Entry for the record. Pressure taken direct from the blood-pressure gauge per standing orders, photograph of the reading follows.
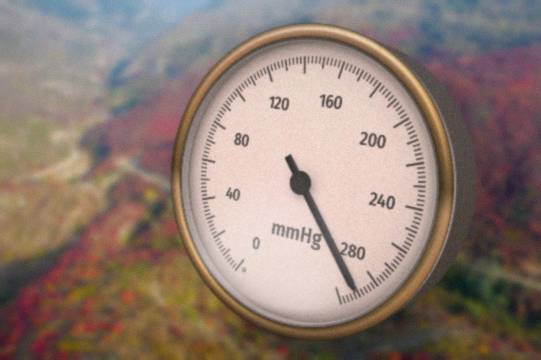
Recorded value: 290 mmHg
